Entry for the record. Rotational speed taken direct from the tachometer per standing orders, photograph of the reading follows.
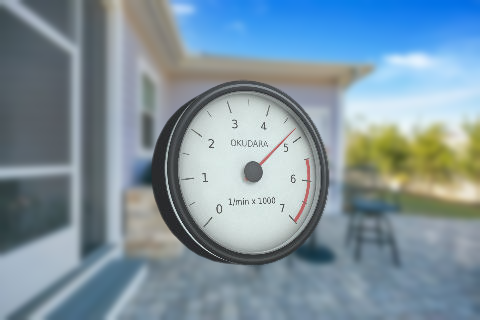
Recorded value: 4750 rpm
